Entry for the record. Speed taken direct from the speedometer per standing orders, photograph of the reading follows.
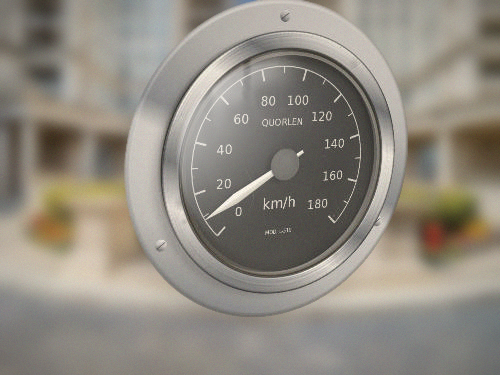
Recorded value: 10 km/h
